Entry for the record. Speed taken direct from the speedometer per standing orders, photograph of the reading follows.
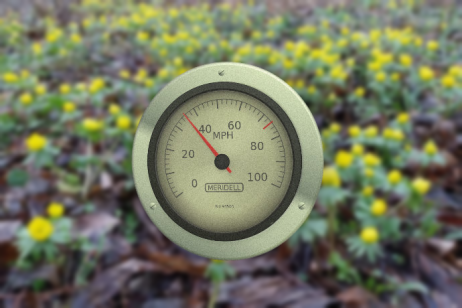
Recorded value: 36 mph
